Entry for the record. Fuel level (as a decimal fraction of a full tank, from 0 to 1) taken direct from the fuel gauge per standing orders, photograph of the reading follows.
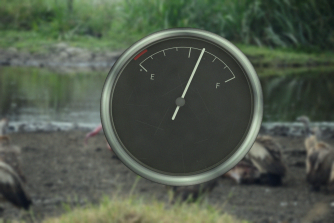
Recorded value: 0.625
